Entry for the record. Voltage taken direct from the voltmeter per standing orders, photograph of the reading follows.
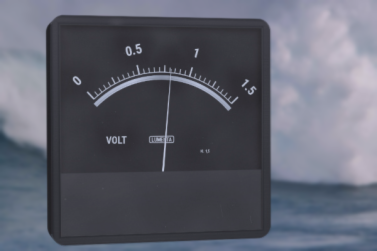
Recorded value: 0.8 V
